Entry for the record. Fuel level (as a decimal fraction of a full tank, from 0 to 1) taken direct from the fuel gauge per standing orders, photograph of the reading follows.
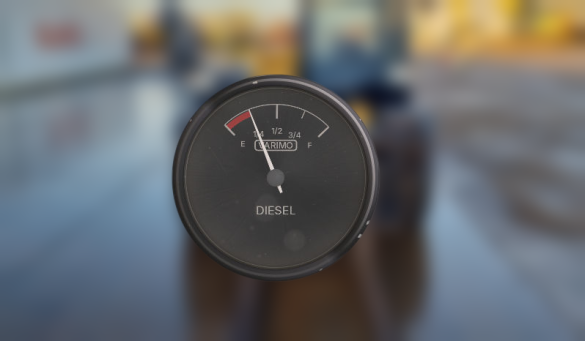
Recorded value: 0.25
